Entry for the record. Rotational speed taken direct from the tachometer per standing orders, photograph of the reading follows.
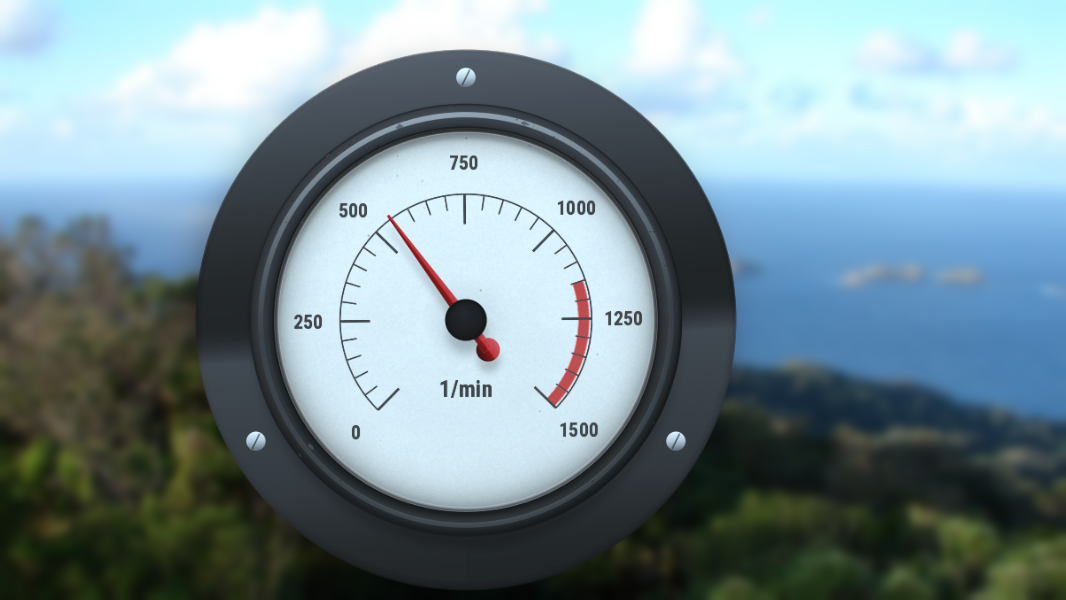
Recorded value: 550 rpm
